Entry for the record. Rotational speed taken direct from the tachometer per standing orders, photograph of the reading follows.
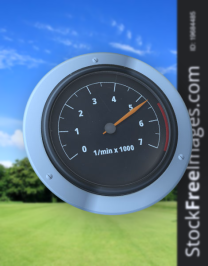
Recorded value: 5250 rpm
